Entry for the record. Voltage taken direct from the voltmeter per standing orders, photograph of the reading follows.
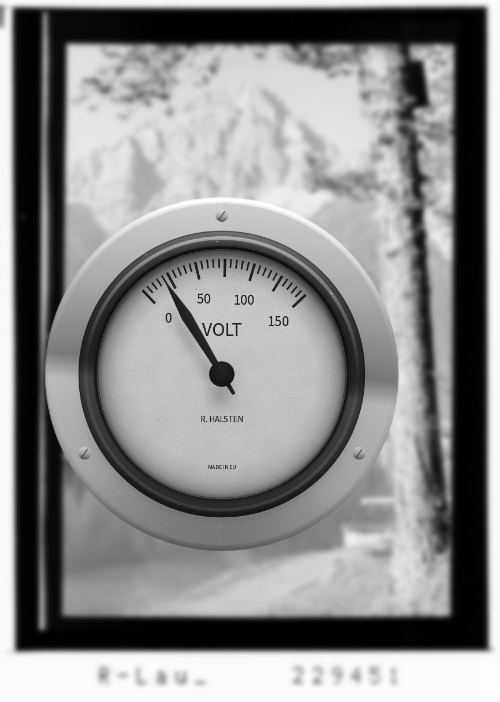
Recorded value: 20 V
